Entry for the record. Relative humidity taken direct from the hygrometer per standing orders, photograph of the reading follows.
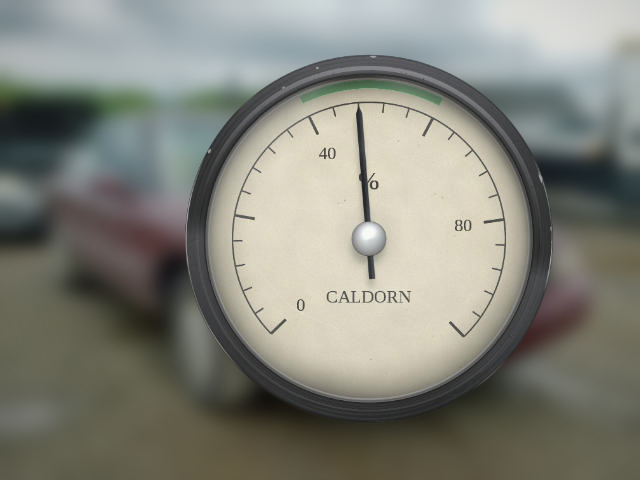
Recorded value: 48 %
